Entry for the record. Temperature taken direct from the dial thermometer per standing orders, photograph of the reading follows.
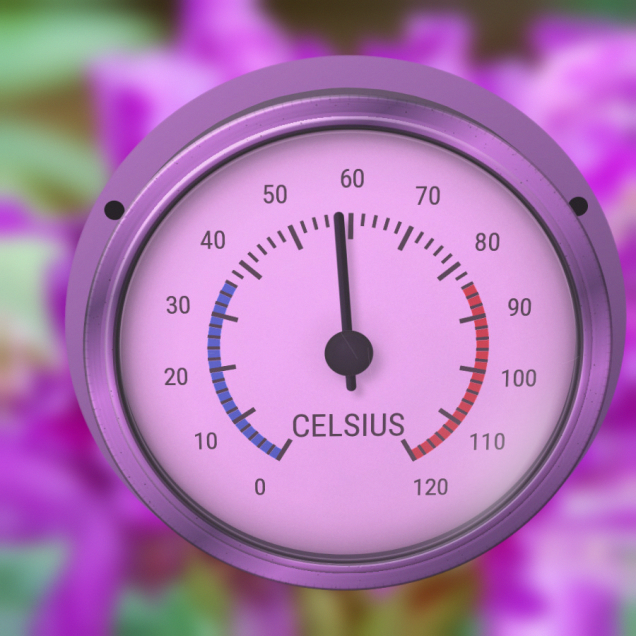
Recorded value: 58 °C
